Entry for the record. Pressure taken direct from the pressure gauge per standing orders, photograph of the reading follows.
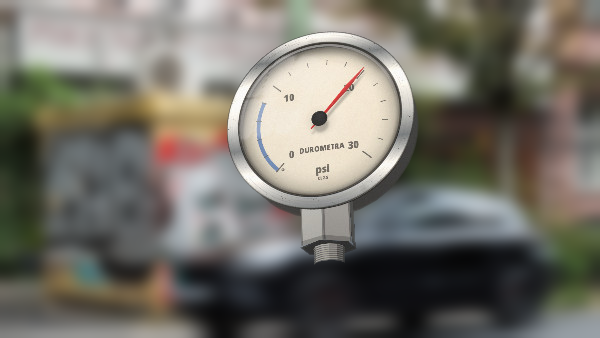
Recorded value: 20 psi
